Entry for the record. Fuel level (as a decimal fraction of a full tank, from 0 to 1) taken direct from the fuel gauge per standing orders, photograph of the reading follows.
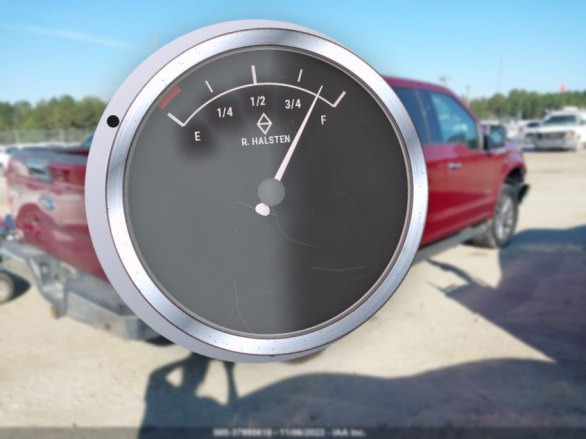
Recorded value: 0.875
